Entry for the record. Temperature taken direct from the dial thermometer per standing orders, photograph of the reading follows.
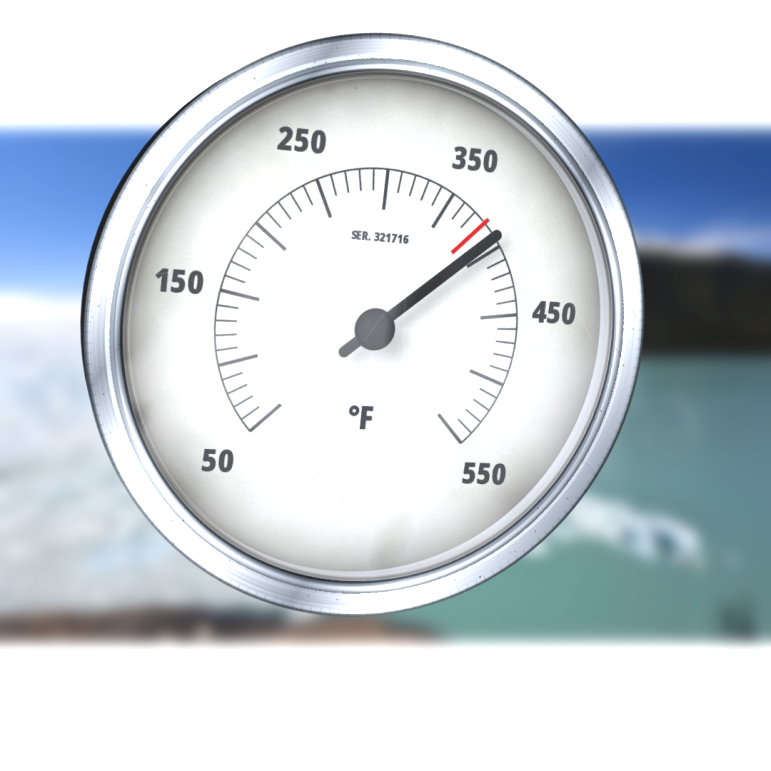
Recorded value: 390 °F
